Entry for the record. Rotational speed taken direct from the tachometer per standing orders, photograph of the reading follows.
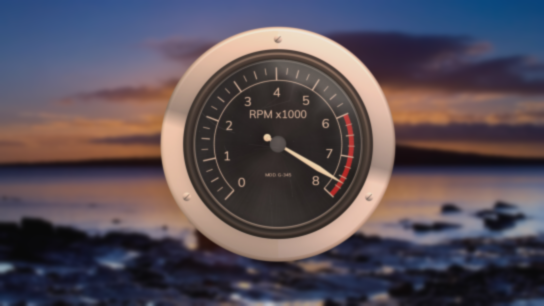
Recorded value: 7625 rpm
